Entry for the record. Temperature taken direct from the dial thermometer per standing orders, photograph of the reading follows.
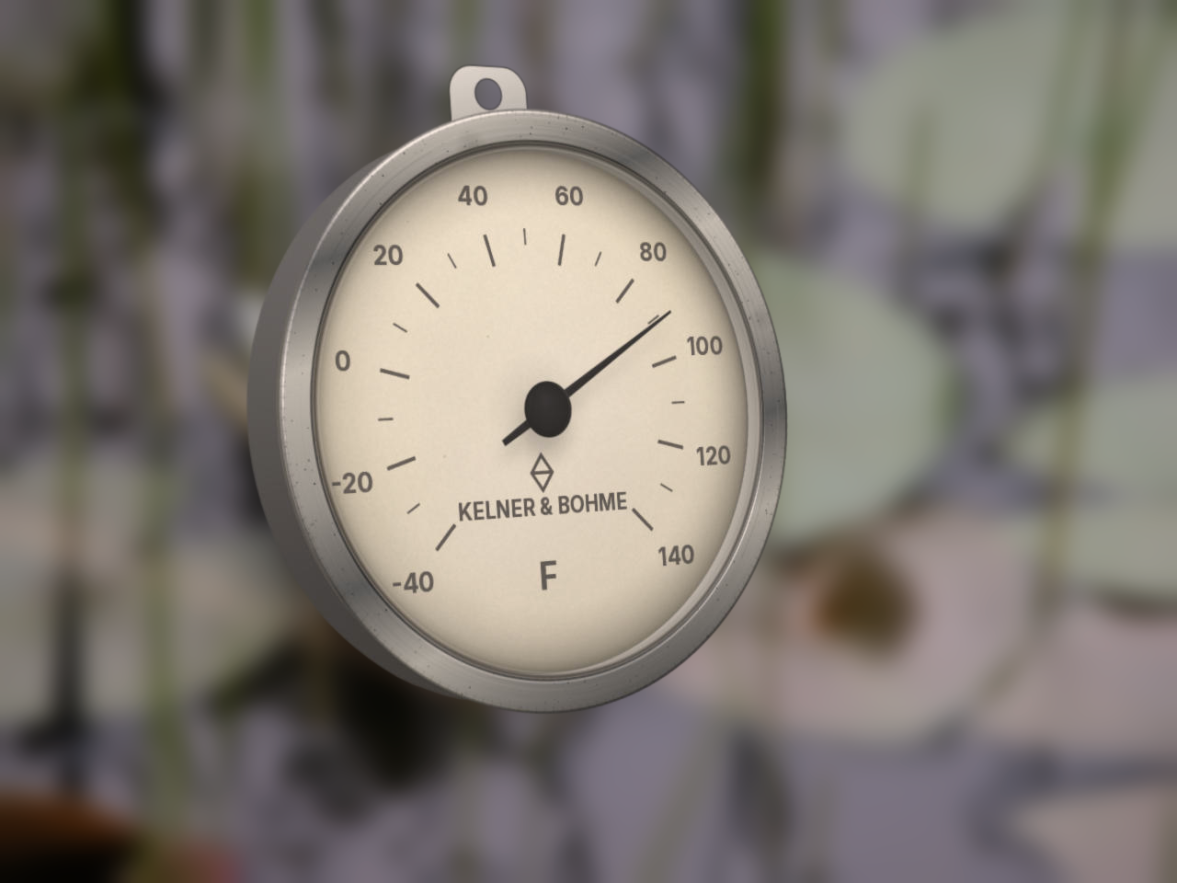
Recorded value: 90 °F
